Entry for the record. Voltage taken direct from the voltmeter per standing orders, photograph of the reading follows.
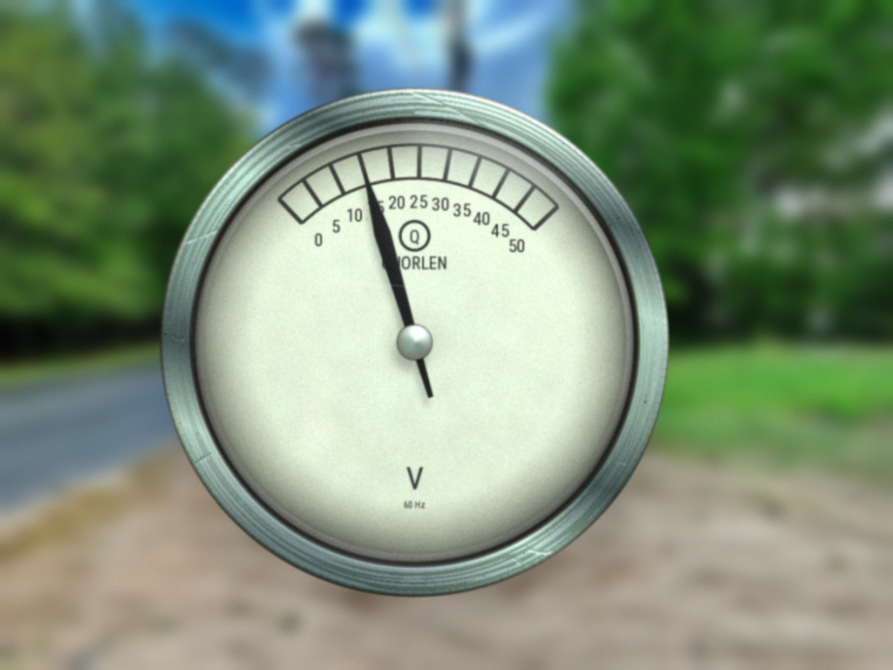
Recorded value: 15 V
